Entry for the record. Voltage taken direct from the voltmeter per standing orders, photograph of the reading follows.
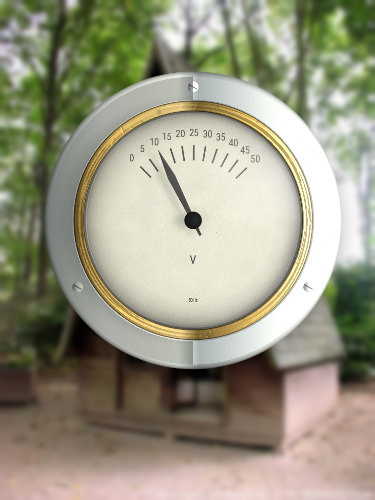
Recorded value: 10 V
